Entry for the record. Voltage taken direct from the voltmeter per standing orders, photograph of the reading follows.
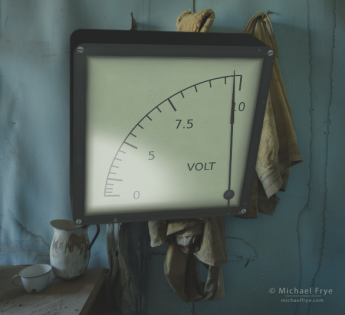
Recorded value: 9.75 V
